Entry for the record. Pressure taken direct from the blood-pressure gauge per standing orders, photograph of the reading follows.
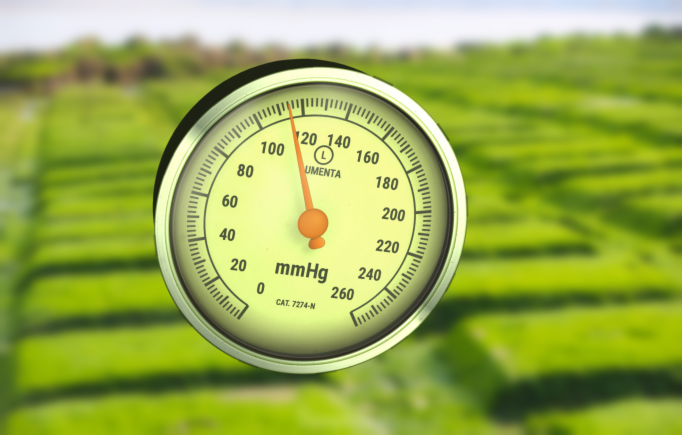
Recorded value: 114 mmHg
